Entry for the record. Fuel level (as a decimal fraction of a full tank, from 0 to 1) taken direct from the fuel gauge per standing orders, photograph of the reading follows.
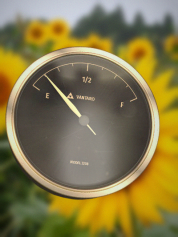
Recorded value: 0.125
